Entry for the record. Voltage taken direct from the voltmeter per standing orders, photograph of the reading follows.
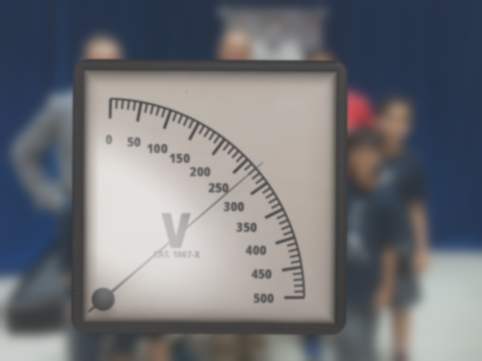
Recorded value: 270 V
